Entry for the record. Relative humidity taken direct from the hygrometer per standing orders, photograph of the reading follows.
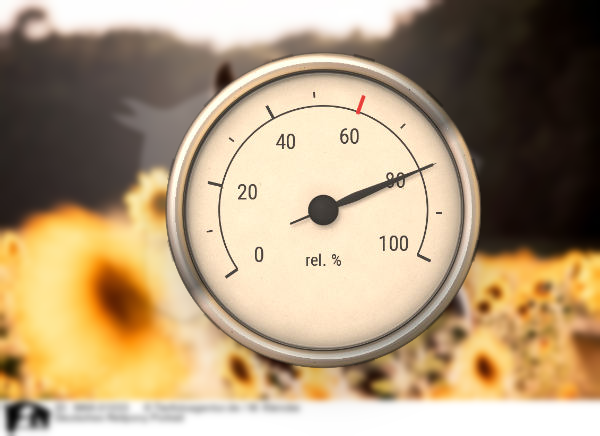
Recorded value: 80 %
